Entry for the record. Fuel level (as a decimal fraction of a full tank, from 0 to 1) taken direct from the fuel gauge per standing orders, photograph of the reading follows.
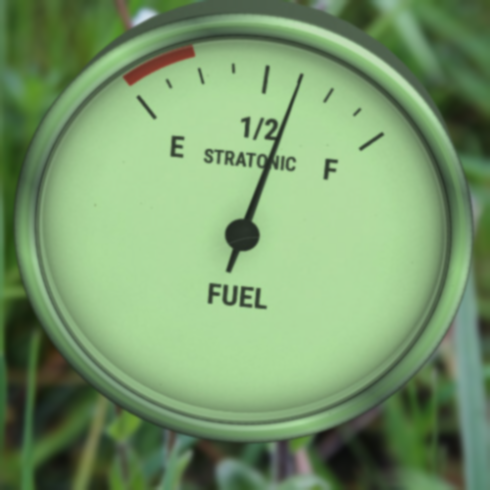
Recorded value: 0.625
